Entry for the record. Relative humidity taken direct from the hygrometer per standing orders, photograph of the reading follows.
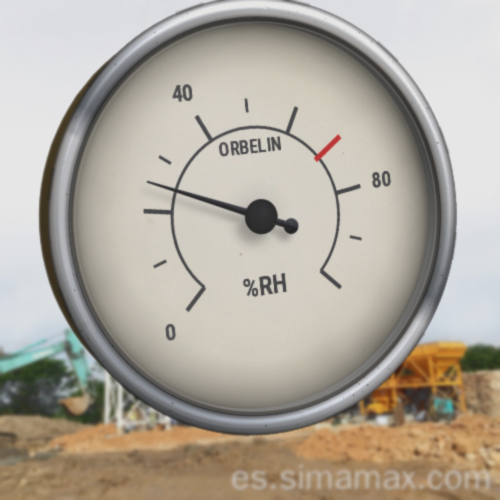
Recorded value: 25 %
